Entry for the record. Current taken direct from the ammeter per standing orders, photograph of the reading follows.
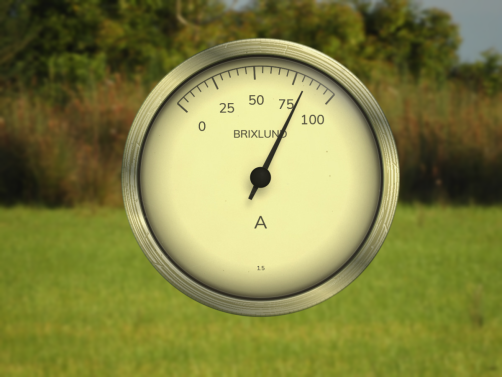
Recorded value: 82.5 A
